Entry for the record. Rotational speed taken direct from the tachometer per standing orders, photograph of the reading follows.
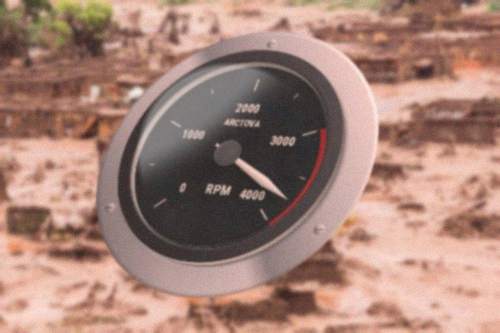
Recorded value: 3750 rpm
